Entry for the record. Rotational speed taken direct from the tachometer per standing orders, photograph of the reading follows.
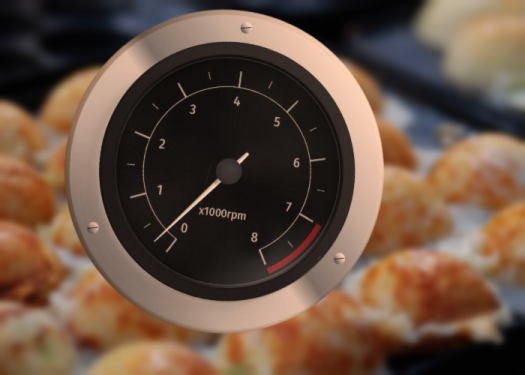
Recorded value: 250 rpm
